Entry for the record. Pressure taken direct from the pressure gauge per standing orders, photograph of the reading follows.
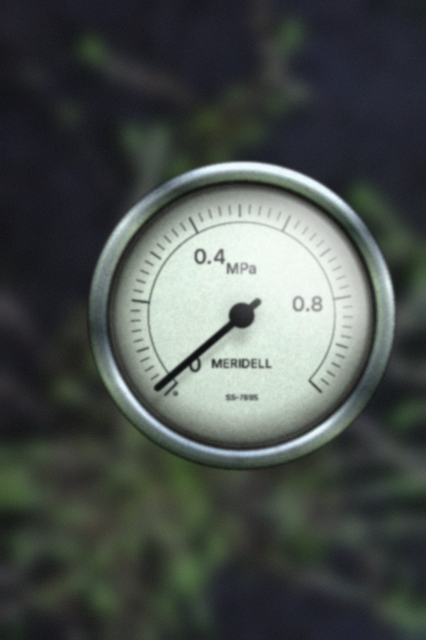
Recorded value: 0.02 MPa
